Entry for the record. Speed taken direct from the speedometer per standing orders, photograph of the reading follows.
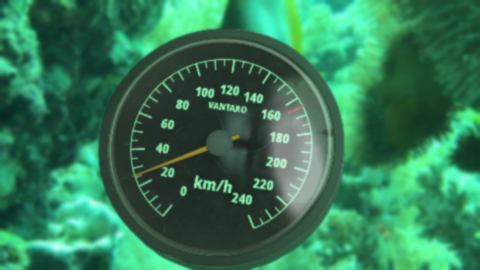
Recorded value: 25 km/h
